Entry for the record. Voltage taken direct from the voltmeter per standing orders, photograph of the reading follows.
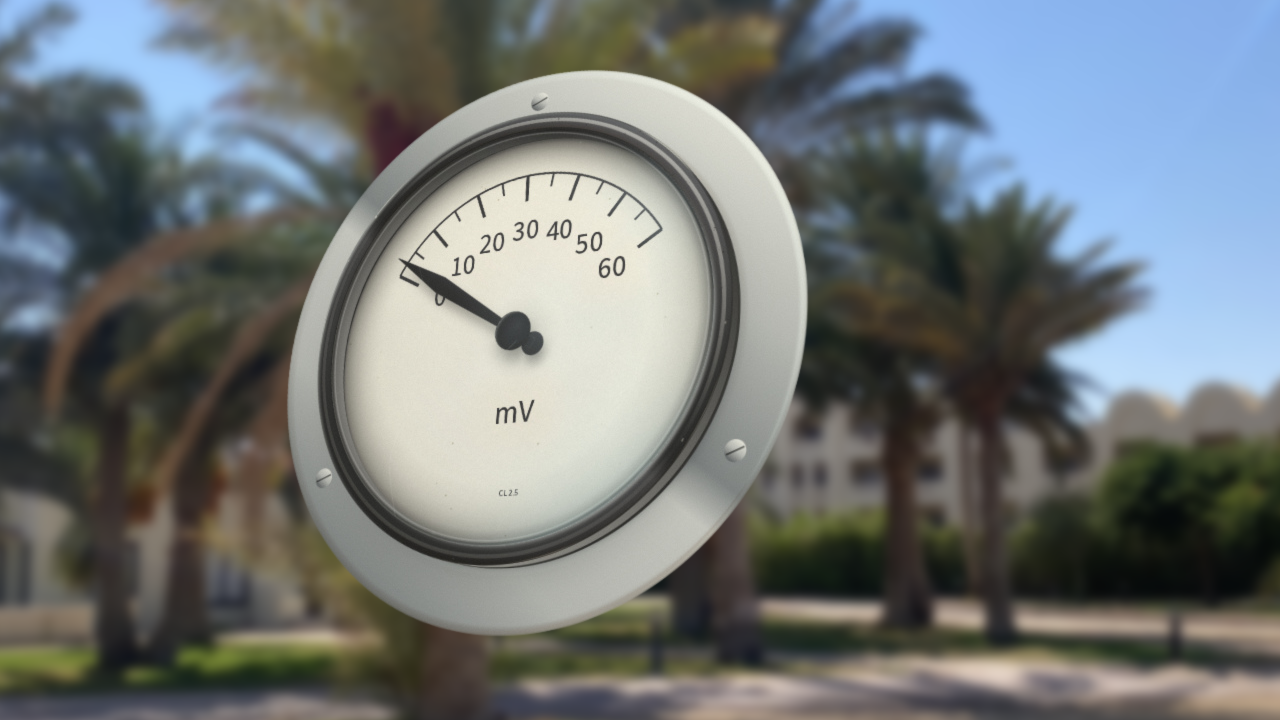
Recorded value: 2.5 mV
